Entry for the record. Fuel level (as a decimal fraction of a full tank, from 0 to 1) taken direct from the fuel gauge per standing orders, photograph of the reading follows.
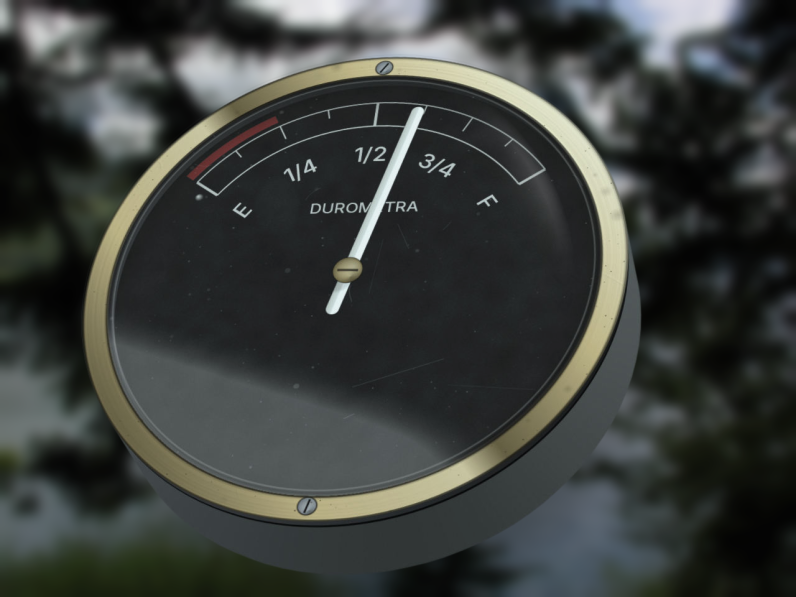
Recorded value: 0.625
